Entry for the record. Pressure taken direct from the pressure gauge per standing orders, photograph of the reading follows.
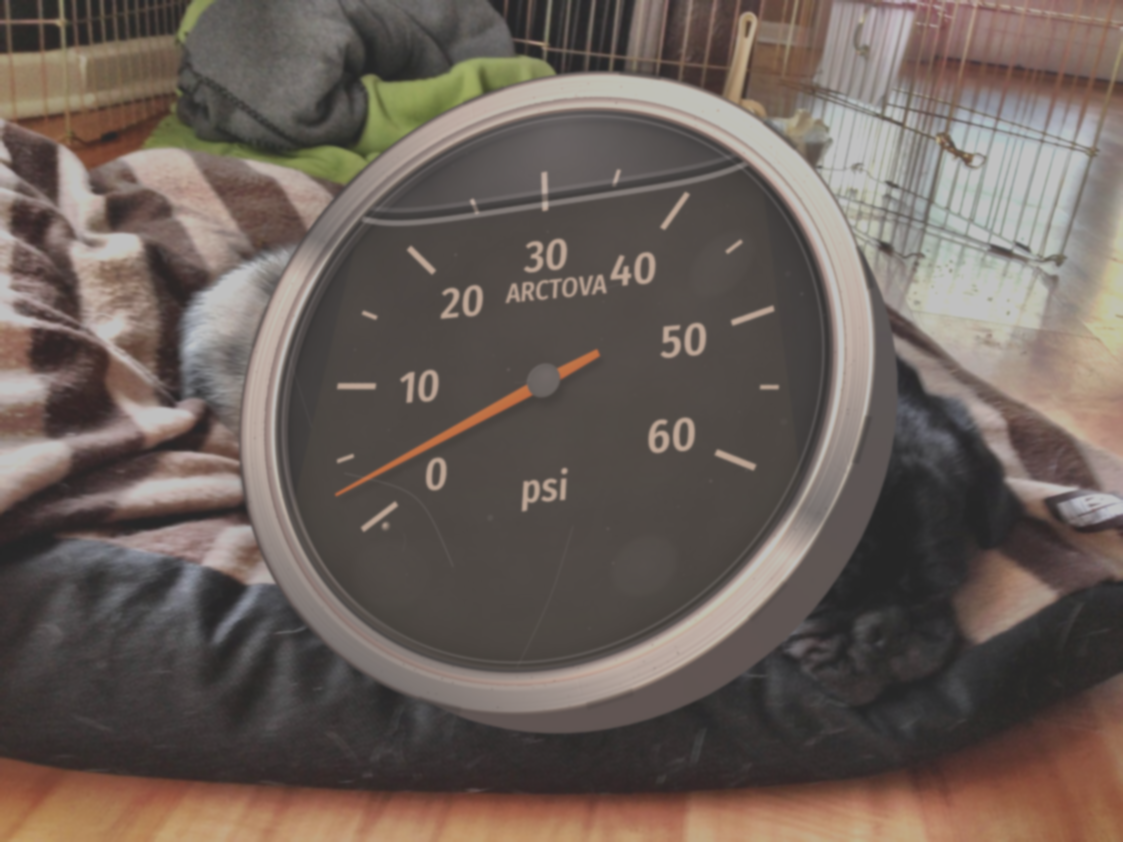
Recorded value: 2.5 psi
